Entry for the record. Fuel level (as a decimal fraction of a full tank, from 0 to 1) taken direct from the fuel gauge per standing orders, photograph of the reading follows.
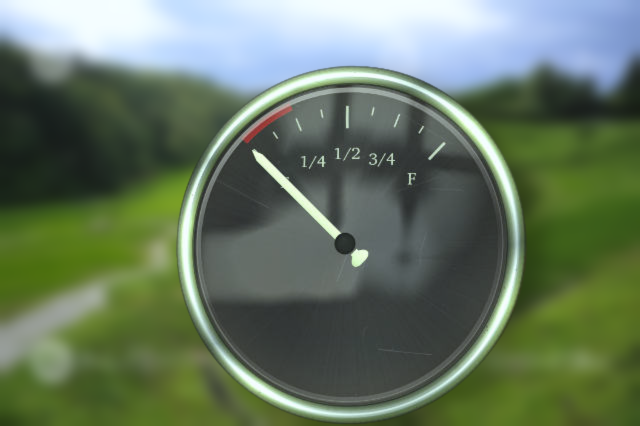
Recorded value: 0
